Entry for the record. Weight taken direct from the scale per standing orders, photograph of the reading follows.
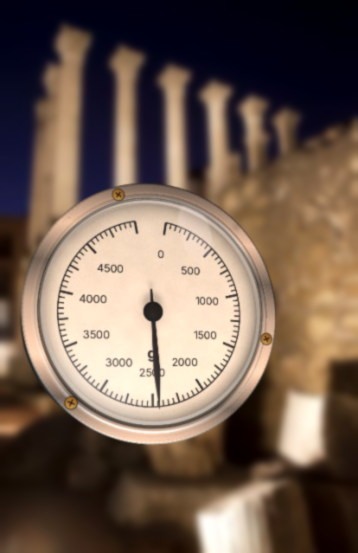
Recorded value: 2450 g
